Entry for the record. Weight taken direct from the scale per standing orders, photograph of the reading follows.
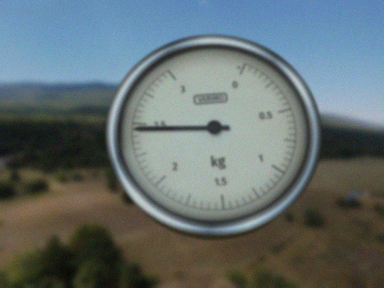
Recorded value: 2.45 kg
